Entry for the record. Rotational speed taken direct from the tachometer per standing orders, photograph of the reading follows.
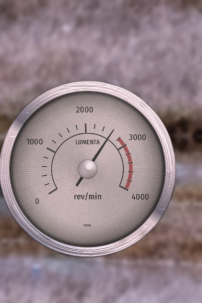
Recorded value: 2600 rpm
